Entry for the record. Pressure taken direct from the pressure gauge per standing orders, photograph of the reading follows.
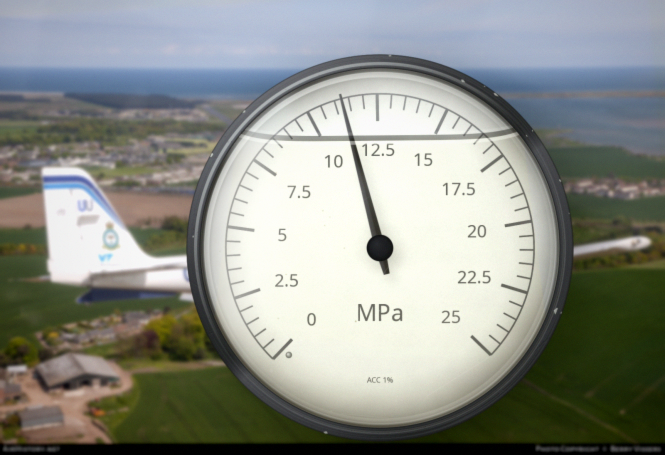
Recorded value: 11.25 MPa
